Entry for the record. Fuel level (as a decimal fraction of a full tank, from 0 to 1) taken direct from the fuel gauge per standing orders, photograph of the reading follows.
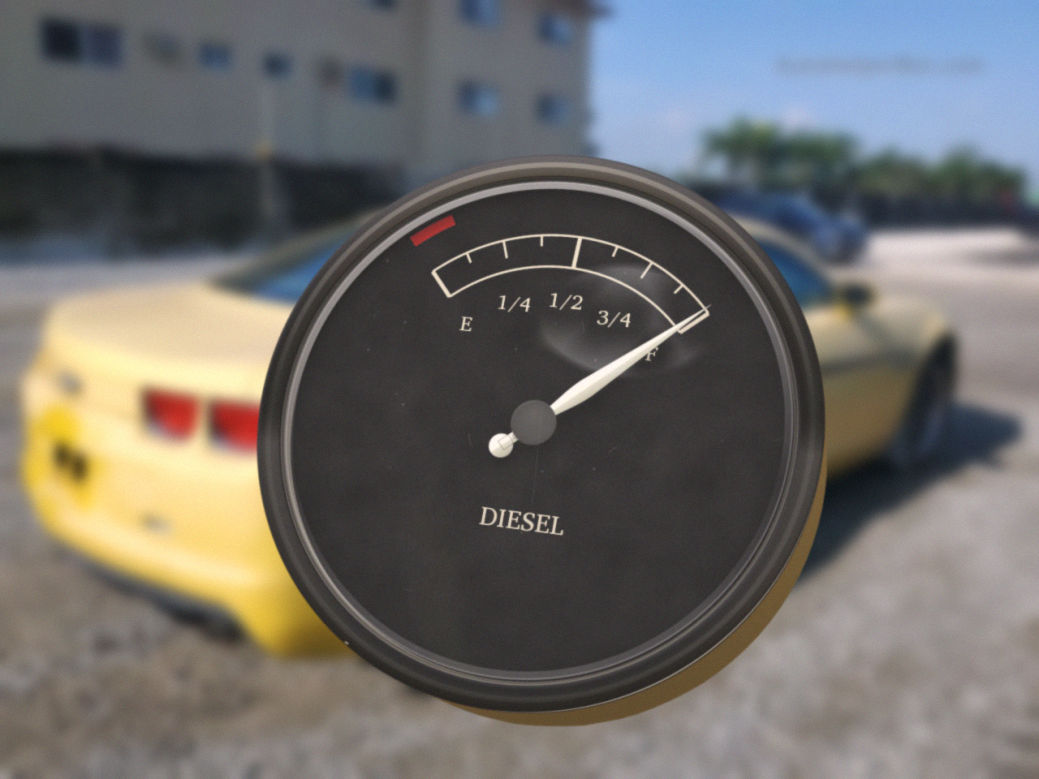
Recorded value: 1
